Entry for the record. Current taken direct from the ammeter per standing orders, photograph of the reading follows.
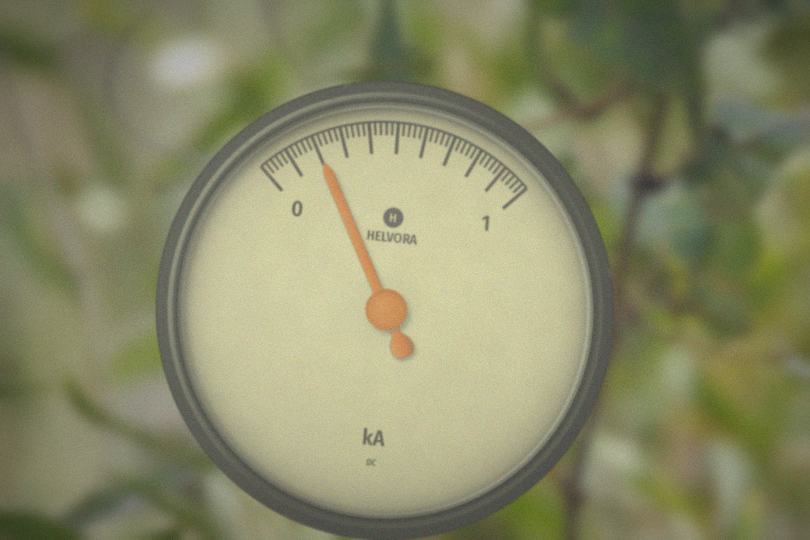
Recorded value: 0.2 kA
